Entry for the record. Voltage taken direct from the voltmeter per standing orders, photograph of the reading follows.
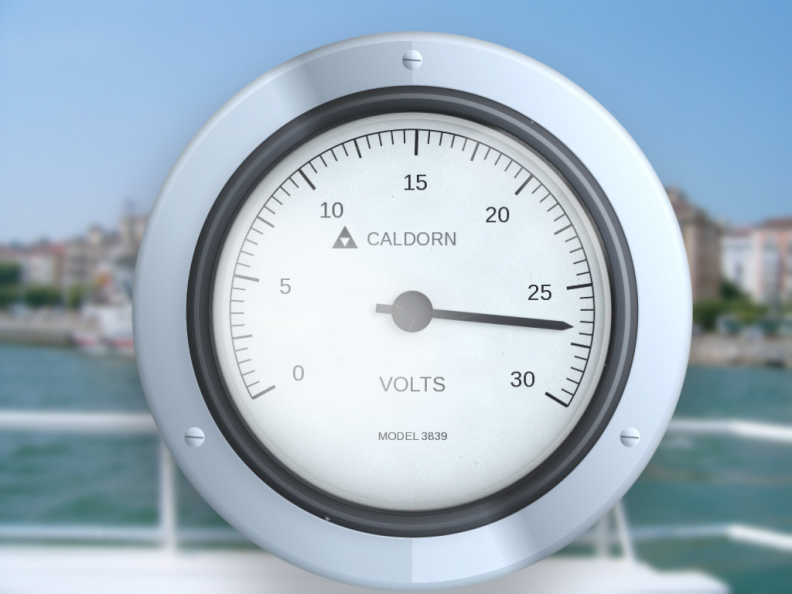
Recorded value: 26.75 V
